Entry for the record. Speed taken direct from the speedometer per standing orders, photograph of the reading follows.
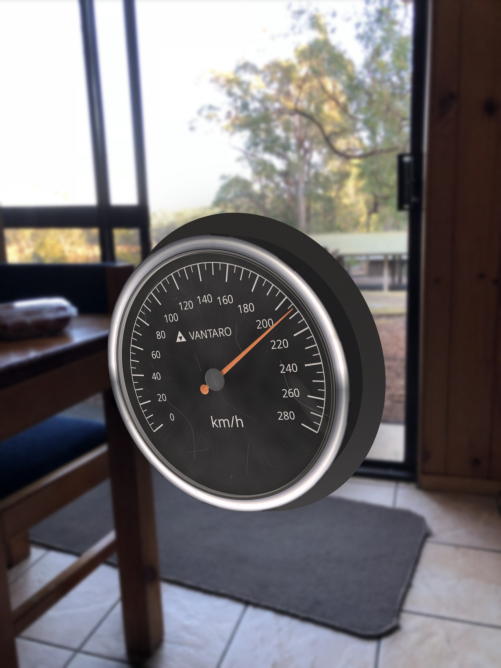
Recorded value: 207.5 km/h
